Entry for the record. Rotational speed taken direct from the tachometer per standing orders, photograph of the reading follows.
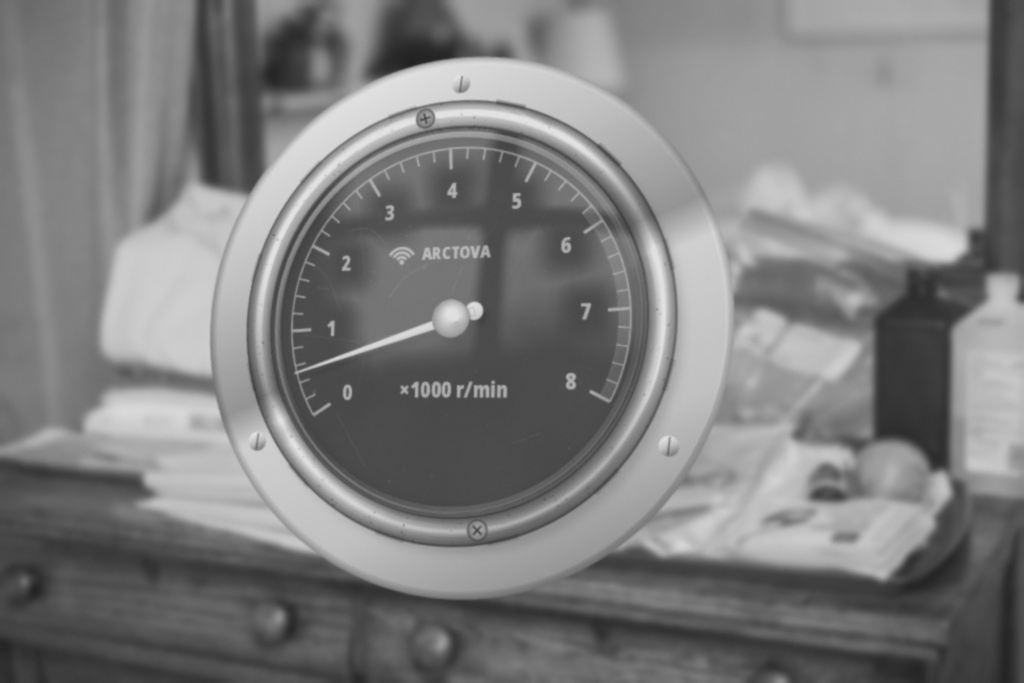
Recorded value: 500 rpm
